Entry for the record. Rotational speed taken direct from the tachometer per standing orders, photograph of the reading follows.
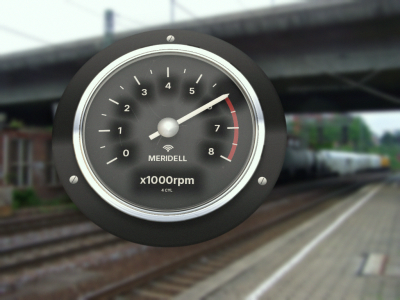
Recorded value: 6000 rpm
